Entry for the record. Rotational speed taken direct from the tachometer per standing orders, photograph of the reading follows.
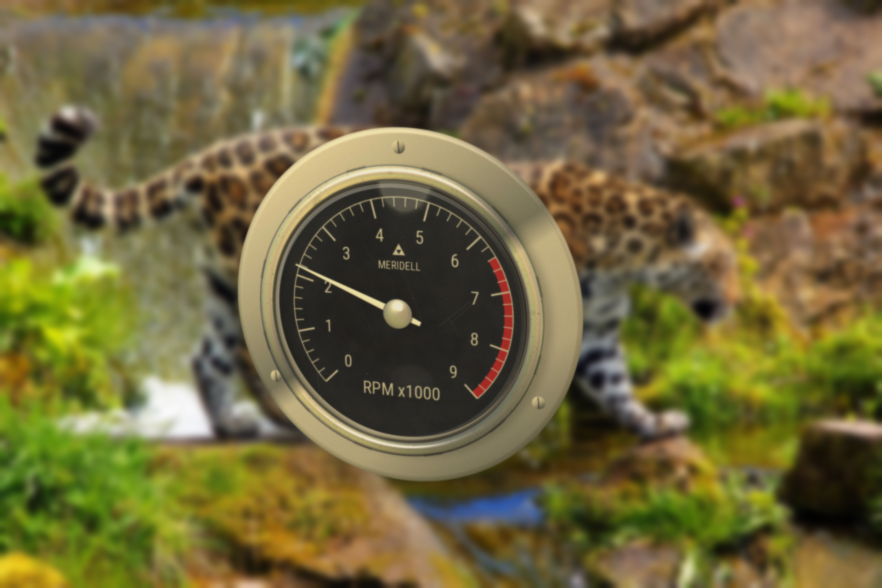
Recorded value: 2200 rpm
